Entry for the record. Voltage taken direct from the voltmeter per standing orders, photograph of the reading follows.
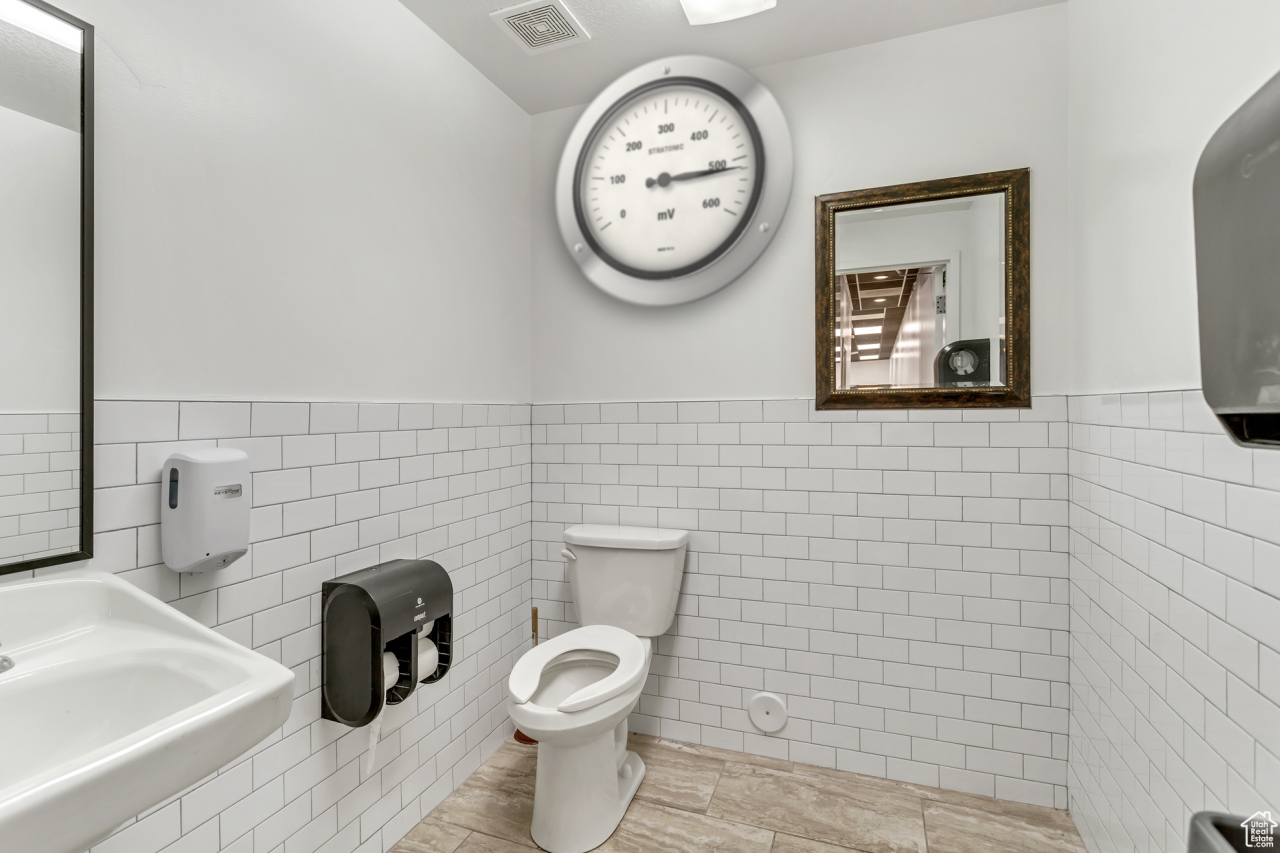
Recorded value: 520 mV
